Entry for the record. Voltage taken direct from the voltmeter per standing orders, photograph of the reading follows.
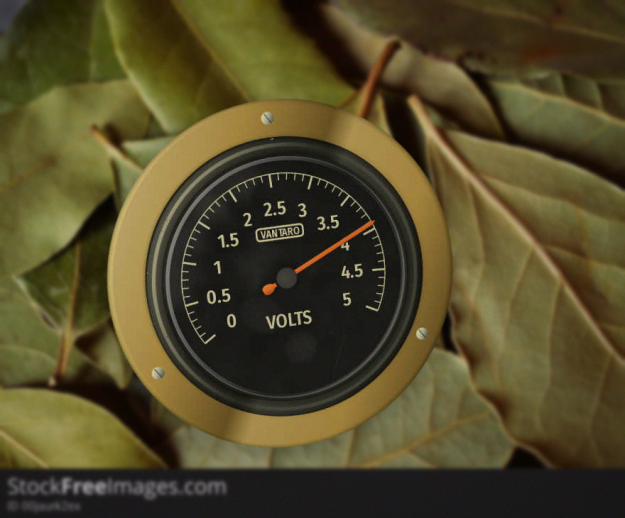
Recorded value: 3.9 V
